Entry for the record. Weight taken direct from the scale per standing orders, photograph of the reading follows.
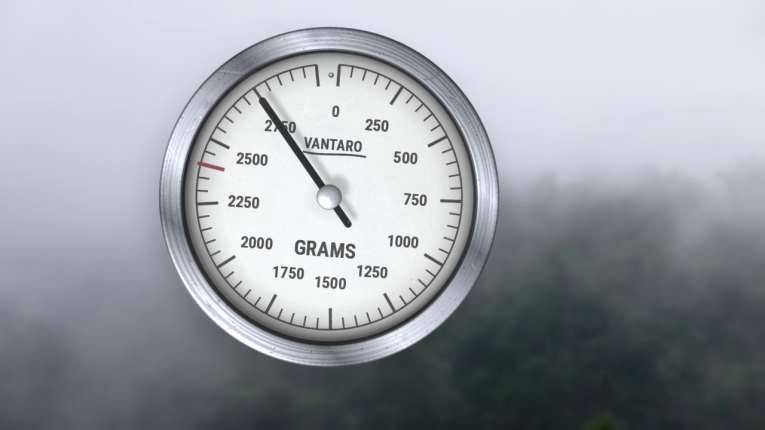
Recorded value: 2750 g
